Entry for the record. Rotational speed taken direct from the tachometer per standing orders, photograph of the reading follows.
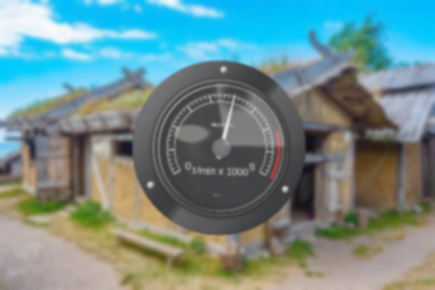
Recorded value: 5000 rpm
